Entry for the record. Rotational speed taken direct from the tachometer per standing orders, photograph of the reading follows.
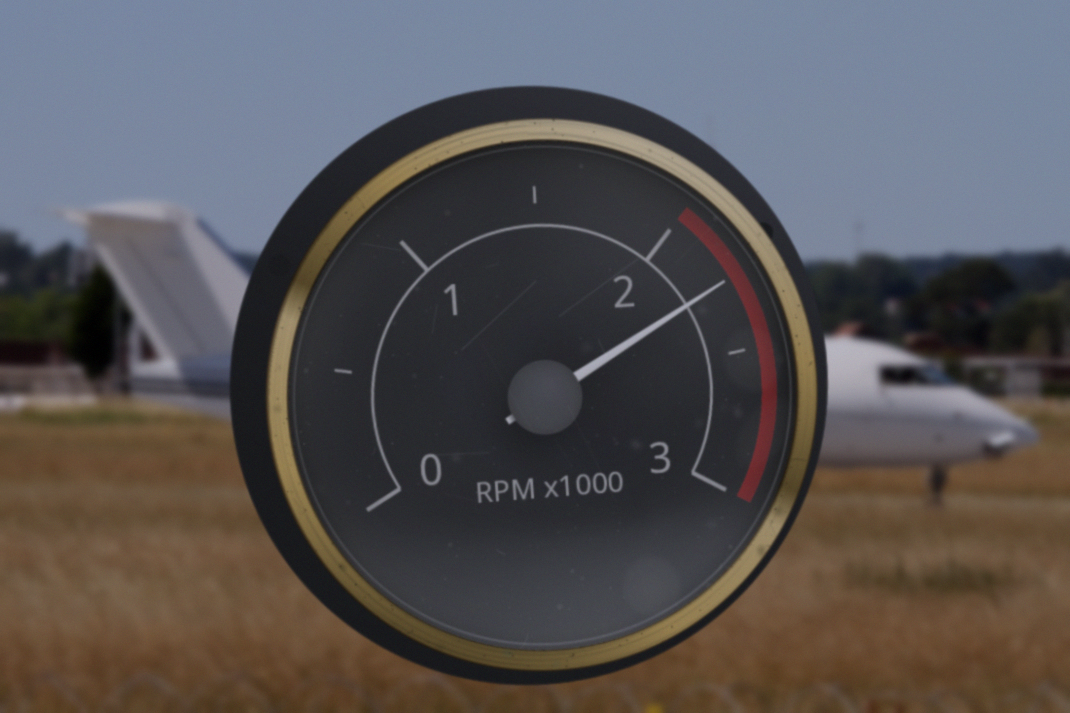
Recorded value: 2250 rpm
